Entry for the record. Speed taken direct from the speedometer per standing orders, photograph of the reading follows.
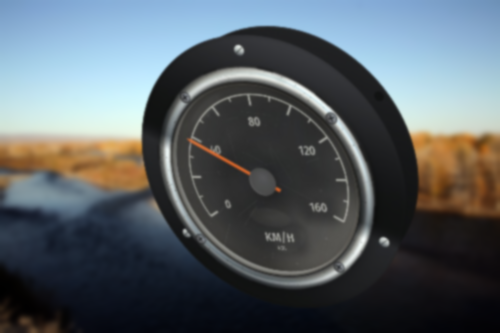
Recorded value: 40 km/h
